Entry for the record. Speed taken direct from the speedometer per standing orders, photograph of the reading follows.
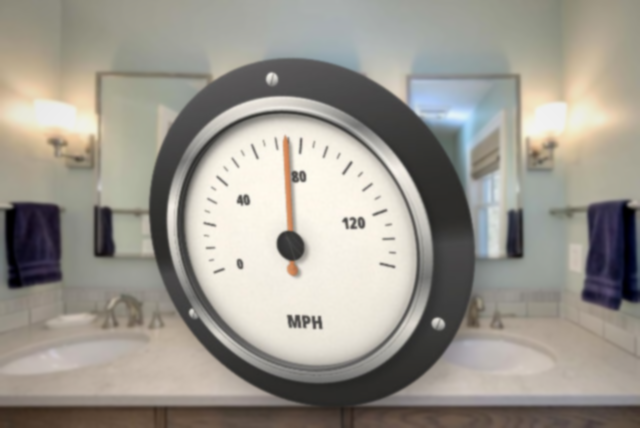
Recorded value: 75 mph
